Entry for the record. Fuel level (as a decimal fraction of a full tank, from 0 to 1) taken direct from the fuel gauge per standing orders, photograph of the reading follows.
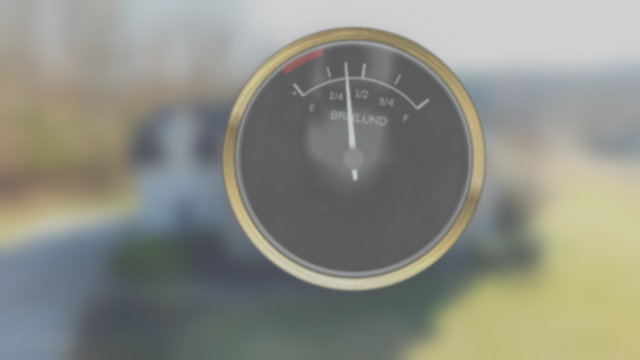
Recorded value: 0.375
